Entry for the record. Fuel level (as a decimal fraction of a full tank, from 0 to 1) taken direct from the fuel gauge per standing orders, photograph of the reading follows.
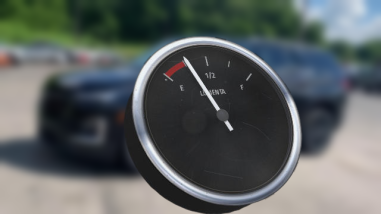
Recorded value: 0.25
